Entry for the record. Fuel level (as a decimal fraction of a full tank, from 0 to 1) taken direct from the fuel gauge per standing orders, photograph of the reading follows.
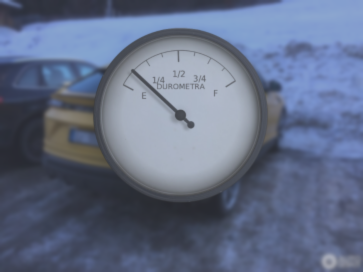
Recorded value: 0.125
